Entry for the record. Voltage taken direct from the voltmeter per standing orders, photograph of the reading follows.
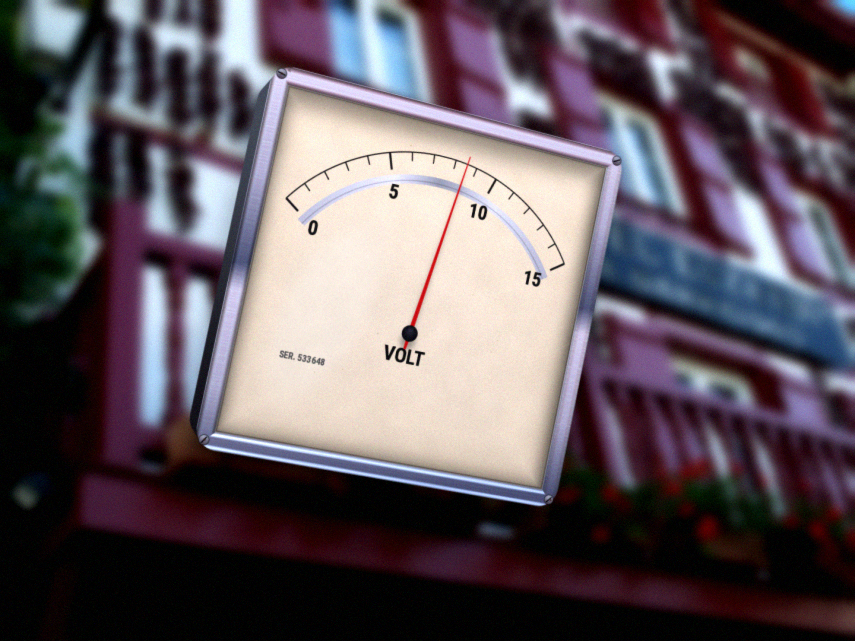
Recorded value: 8.5 V
